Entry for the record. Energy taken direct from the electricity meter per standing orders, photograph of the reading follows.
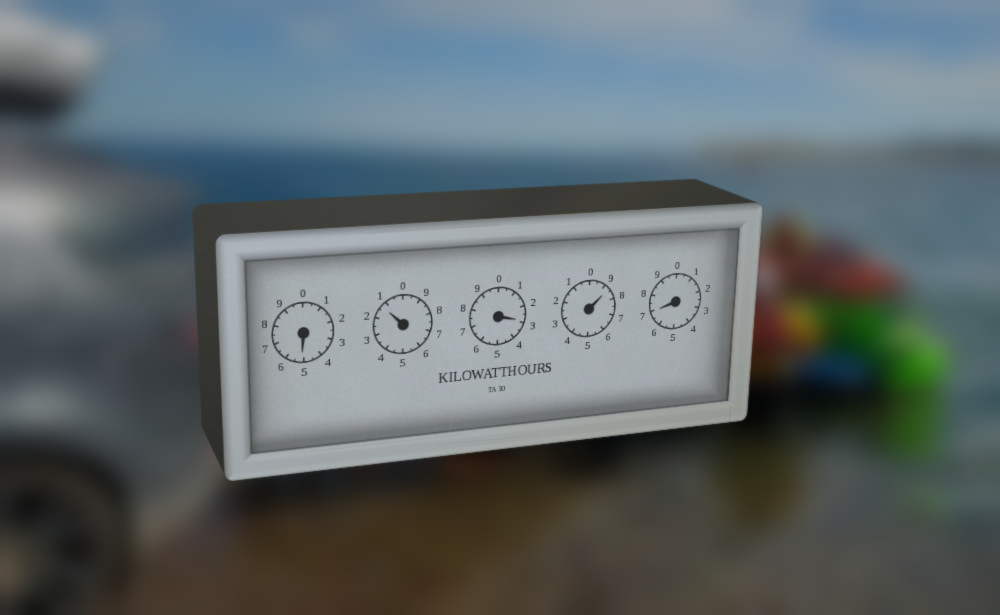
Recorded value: 51287 kWh
